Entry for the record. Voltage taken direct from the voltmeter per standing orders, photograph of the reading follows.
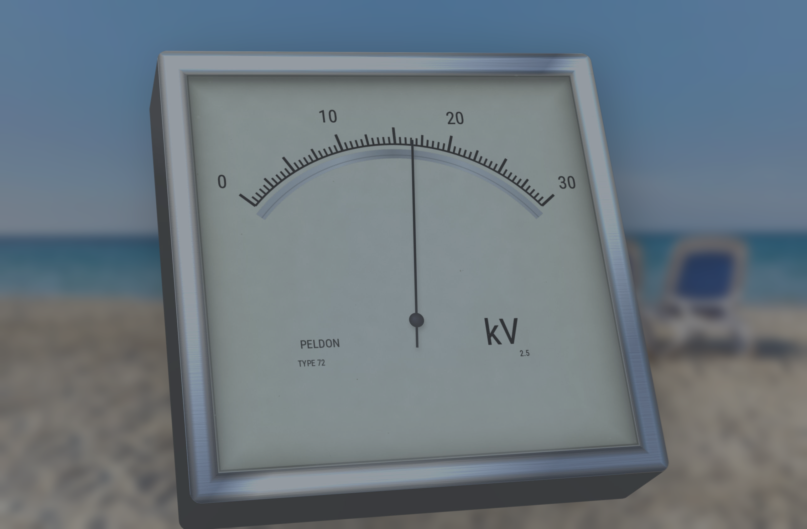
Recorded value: 16.5 kV
